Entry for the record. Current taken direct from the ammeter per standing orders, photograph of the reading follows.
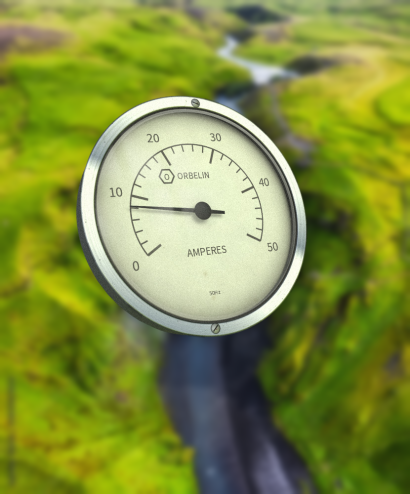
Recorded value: 8 A
